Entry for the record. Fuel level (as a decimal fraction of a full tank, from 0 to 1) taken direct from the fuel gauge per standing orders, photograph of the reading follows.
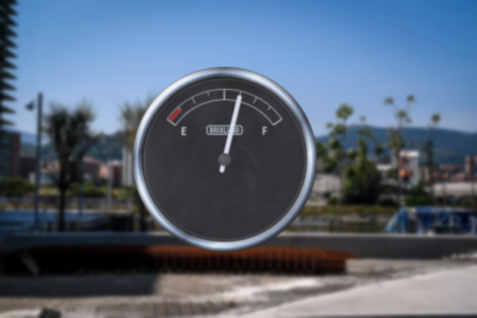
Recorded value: 0.625
